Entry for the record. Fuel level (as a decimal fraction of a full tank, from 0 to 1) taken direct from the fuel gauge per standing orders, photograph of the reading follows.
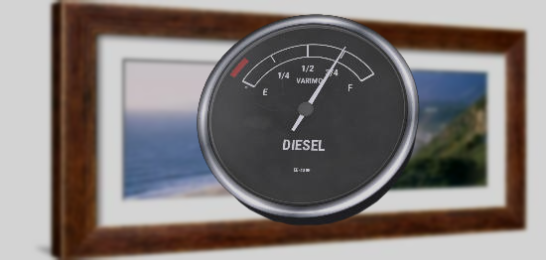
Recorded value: 0.75
